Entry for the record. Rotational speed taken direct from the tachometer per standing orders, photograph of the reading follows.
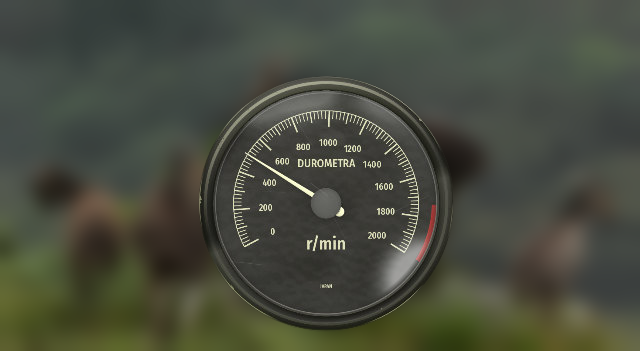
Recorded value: 500 rpm
